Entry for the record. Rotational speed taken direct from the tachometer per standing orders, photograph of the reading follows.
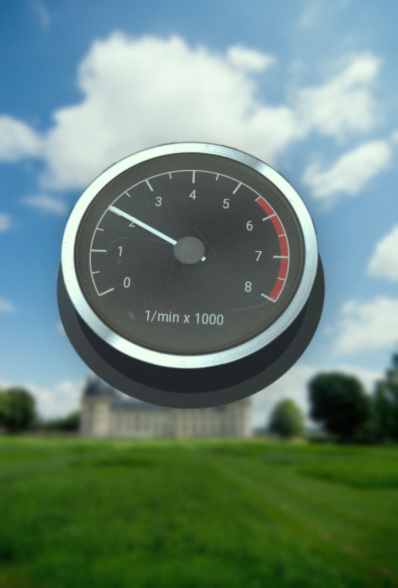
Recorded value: 2000 rpm
